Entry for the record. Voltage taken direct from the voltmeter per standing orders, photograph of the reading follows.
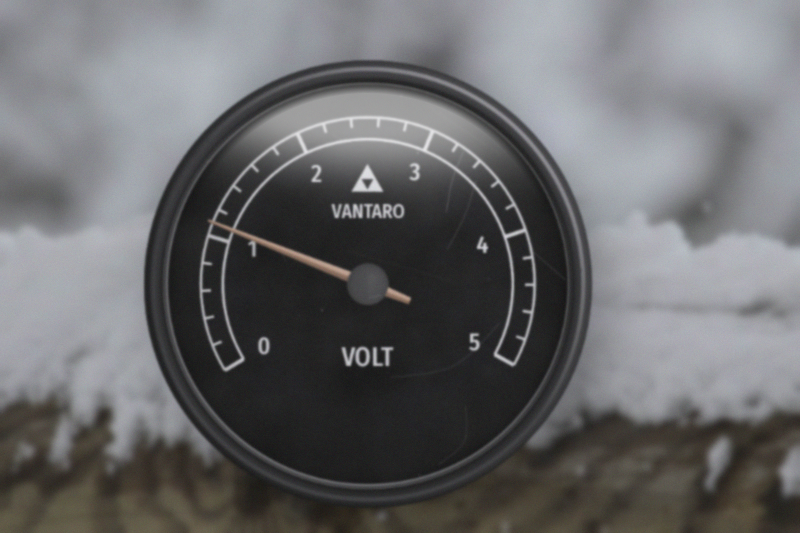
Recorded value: 1.1 V
